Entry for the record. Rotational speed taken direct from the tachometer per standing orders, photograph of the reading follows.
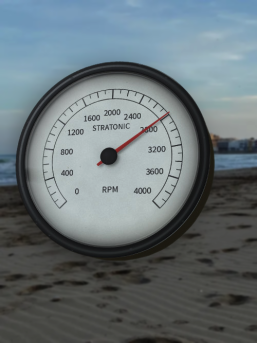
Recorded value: 2800 rpm
